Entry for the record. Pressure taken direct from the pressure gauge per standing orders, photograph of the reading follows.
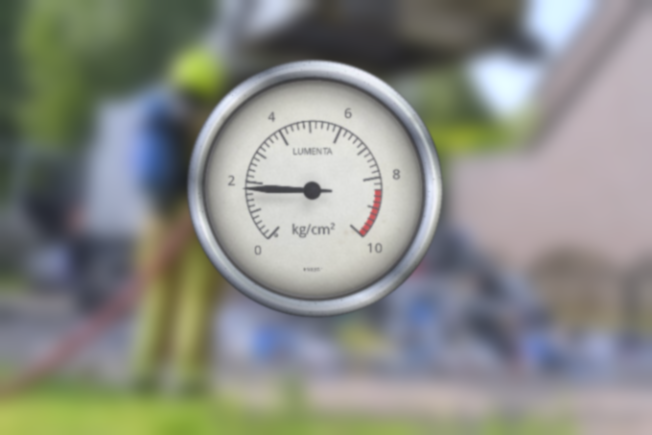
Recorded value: 1.8 kg/cm²
